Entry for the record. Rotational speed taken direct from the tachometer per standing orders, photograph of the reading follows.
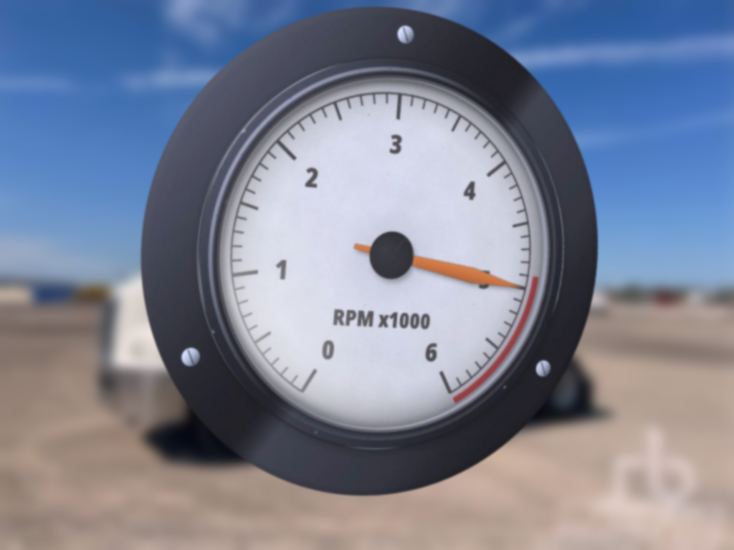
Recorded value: 5000 rpm
